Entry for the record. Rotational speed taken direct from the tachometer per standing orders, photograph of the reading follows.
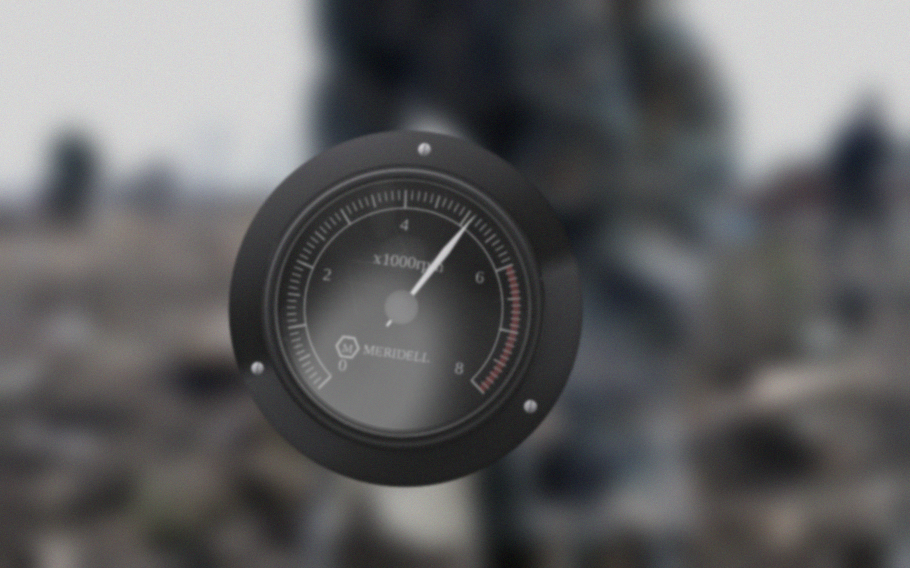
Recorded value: 5100 rpm
